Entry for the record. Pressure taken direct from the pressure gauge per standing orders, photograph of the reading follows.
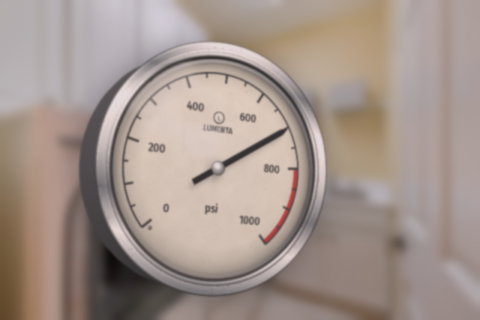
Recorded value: 700 psi
